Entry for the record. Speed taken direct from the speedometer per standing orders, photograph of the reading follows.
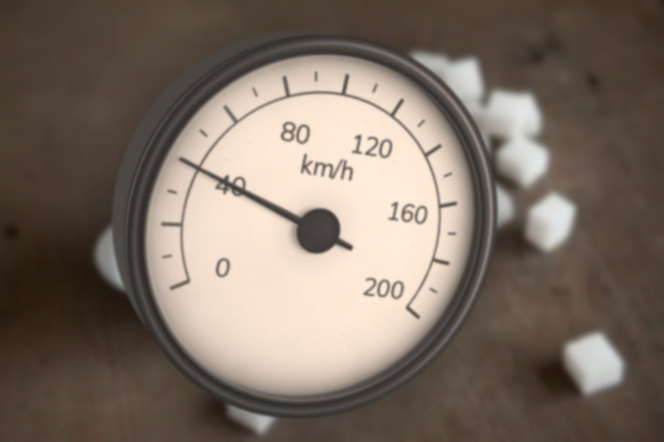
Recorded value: 40 km/h
